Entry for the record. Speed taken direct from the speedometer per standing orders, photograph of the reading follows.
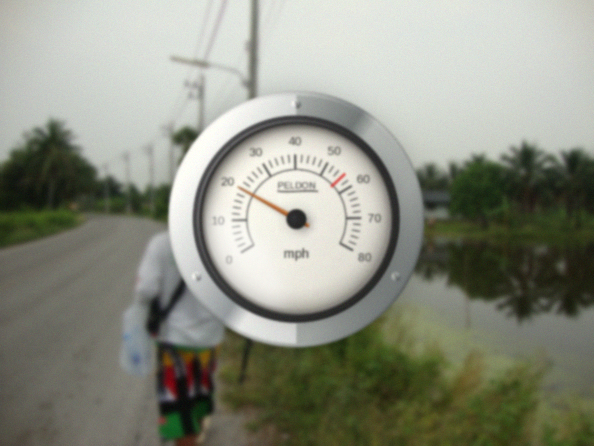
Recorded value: 20 mph
